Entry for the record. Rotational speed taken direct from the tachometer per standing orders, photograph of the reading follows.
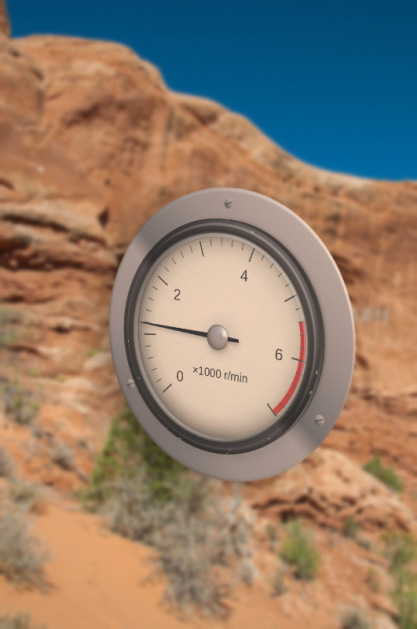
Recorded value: 1200 rpm
